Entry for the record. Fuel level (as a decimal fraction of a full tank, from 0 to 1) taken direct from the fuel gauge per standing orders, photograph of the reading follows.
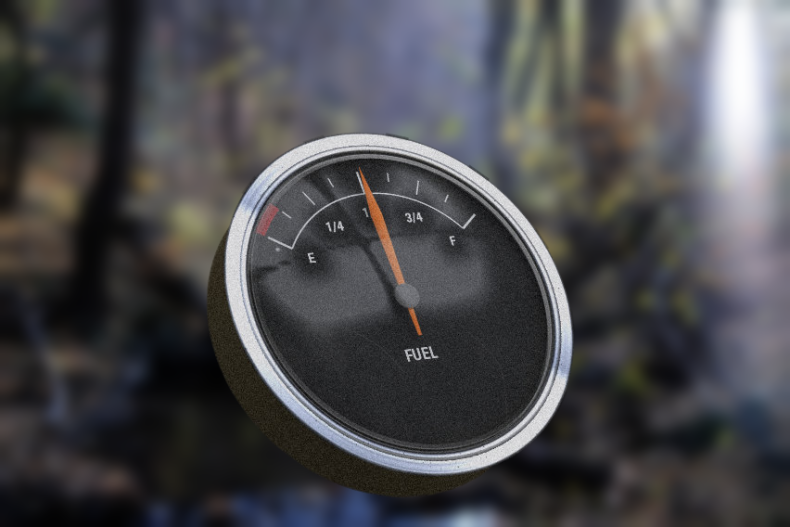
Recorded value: 0.5
